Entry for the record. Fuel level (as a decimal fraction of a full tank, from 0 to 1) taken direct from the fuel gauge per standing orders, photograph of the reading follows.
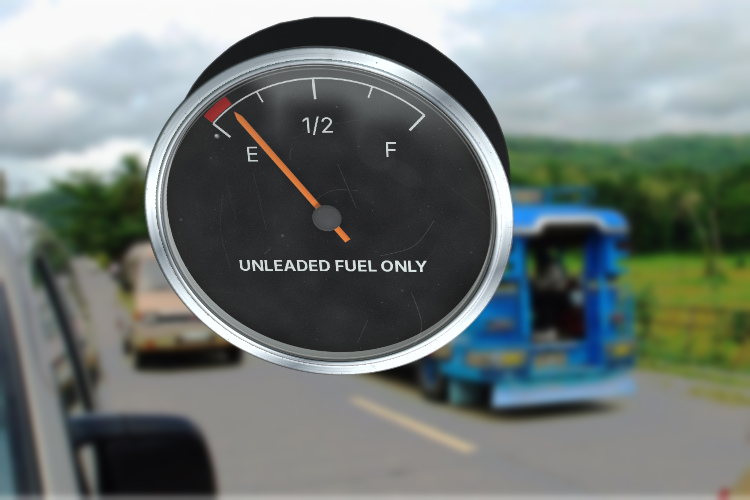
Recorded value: 0.125
